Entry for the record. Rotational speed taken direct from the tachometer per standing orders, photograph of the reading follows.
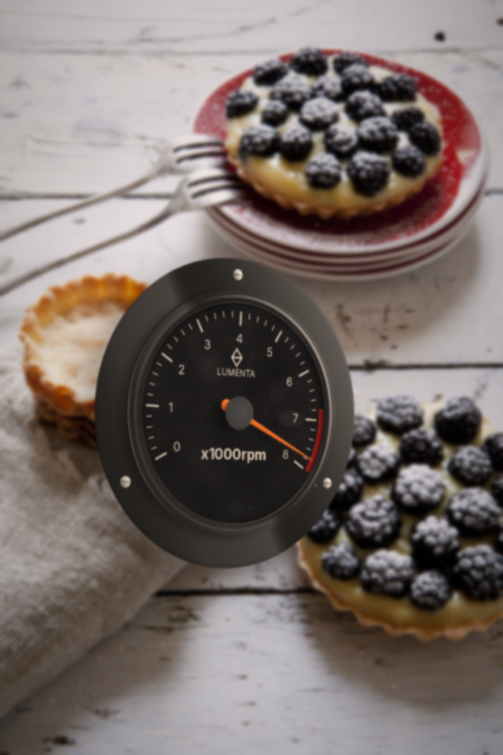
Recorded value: 7800 rpm
